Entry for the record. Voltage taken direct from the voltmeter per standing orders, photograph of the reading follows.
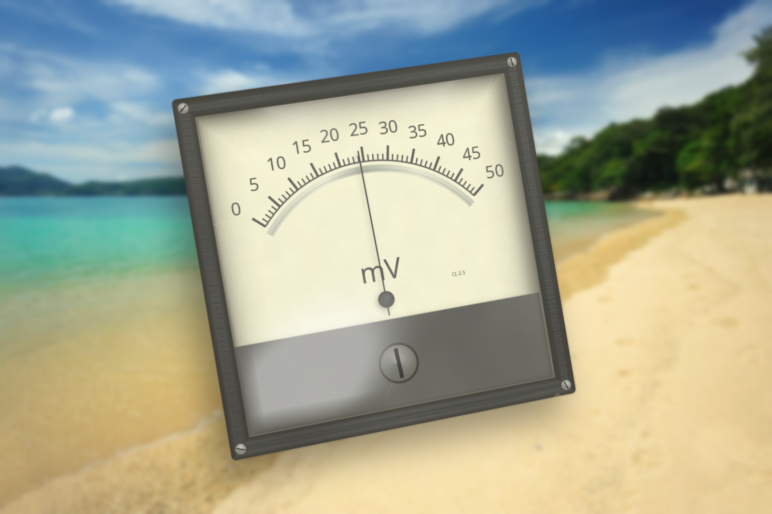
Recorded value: 24 mV
